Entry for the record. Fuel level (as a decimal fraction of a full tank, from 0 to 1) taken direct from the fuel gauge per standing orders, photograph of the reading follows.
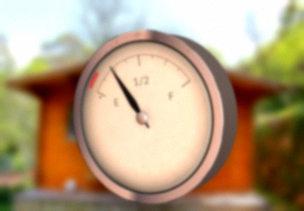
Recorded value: 0.25
